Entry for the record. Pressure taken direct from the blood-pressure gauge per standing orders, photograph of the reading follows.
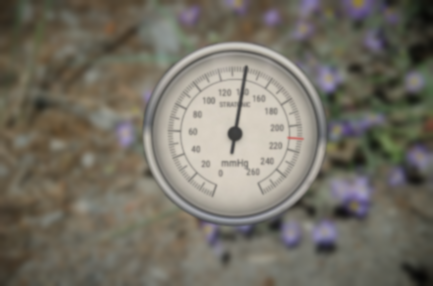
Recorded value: 140 mmHg
